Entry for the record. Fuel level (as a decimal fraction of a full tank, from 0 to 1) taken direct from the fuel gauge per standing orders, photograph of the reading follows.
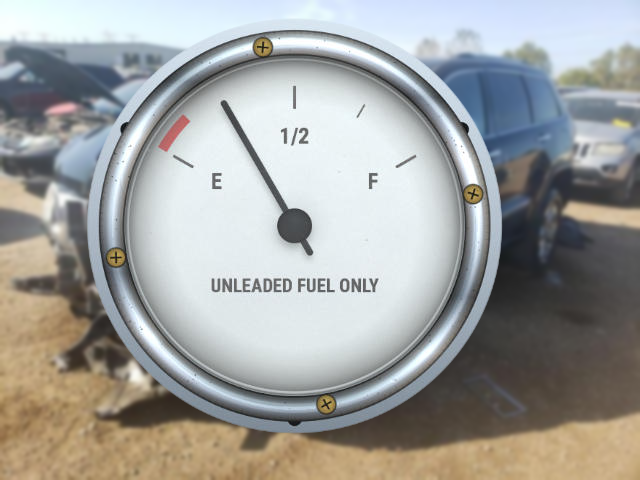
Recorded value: 0.25
